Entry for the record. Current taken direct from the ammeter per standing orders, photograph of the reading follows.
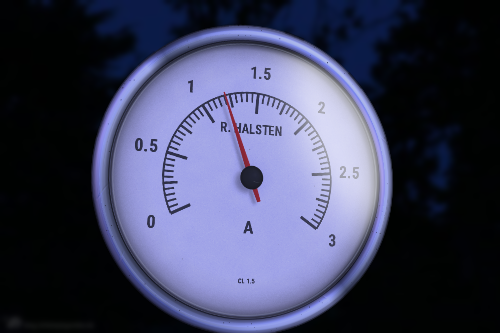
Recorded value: 1.2 A
